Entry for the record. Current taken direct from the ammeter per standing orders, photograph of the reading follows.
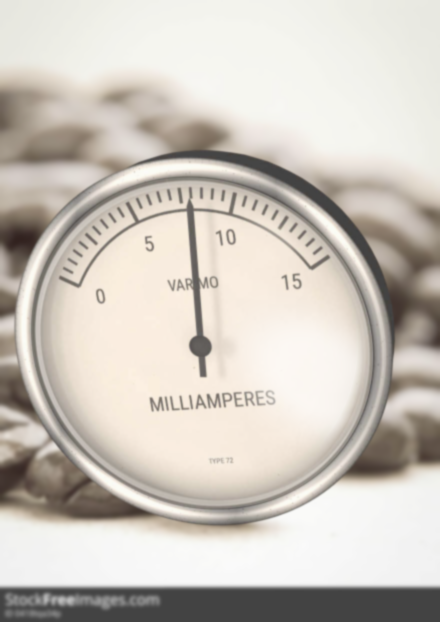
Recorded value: 8 mA
